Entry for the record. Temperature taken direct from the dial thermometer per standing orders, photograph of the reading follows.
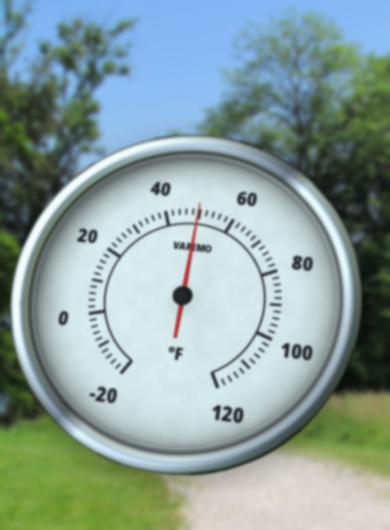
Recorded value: 50 °F
